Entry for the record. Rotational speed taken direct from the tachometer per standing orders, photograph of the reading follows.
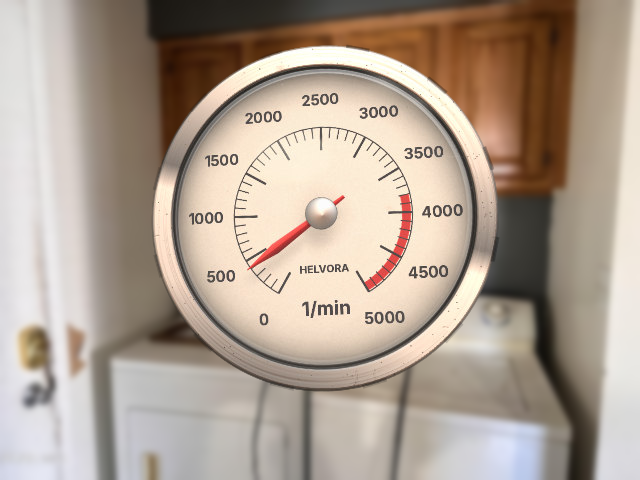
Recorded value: 400 rpm
